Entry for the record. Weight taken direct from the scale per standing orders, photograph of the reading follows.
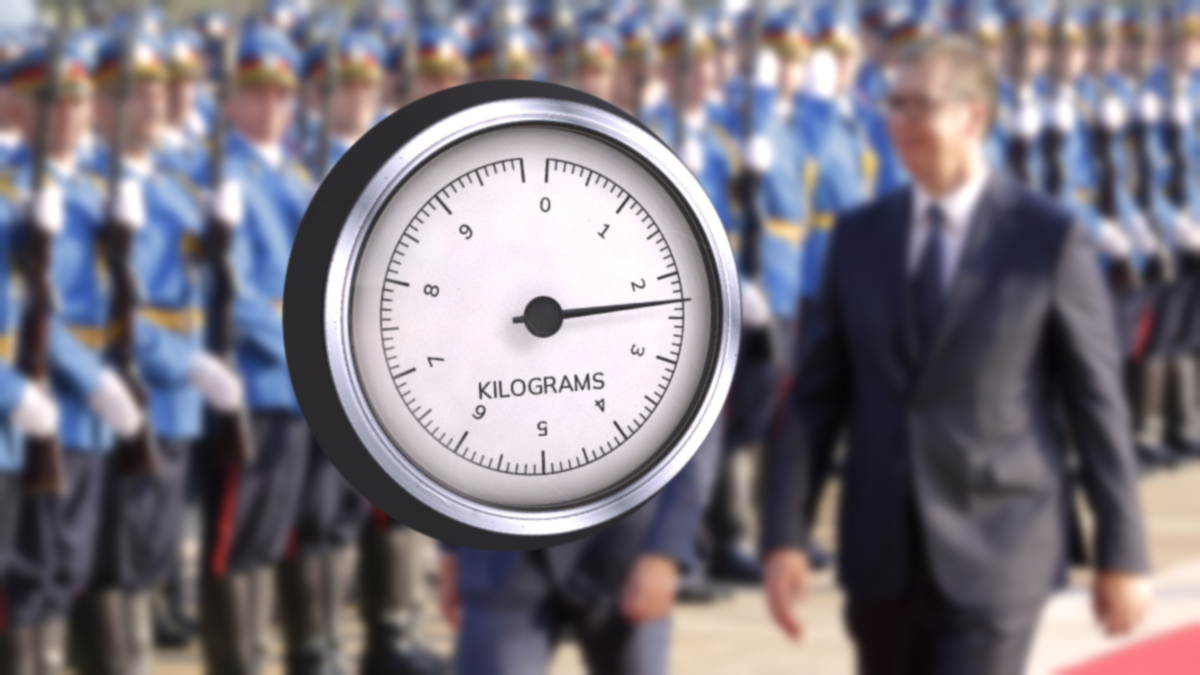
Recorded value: 2.3 kg
